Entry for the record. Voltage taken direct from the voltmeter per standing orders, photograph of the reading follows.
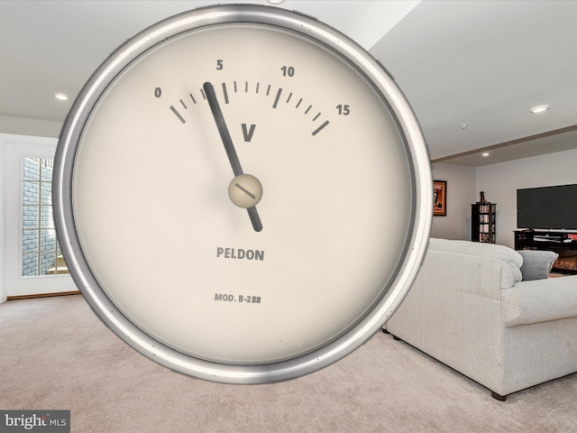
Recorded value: 3.5 V
